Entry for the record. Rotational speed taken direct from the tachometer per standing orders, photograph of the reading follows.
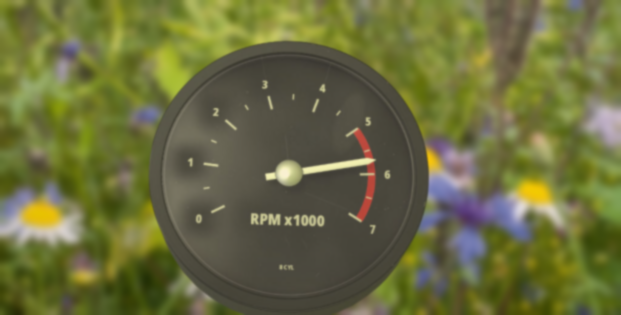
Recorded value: 5750 rpm
